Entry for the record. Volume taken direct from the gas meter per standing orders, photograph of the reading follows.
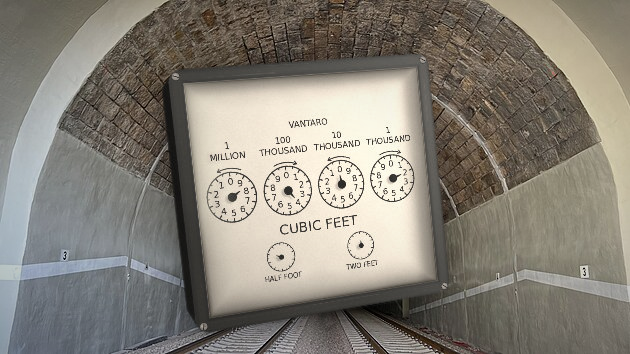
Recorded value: 840200 ft³
